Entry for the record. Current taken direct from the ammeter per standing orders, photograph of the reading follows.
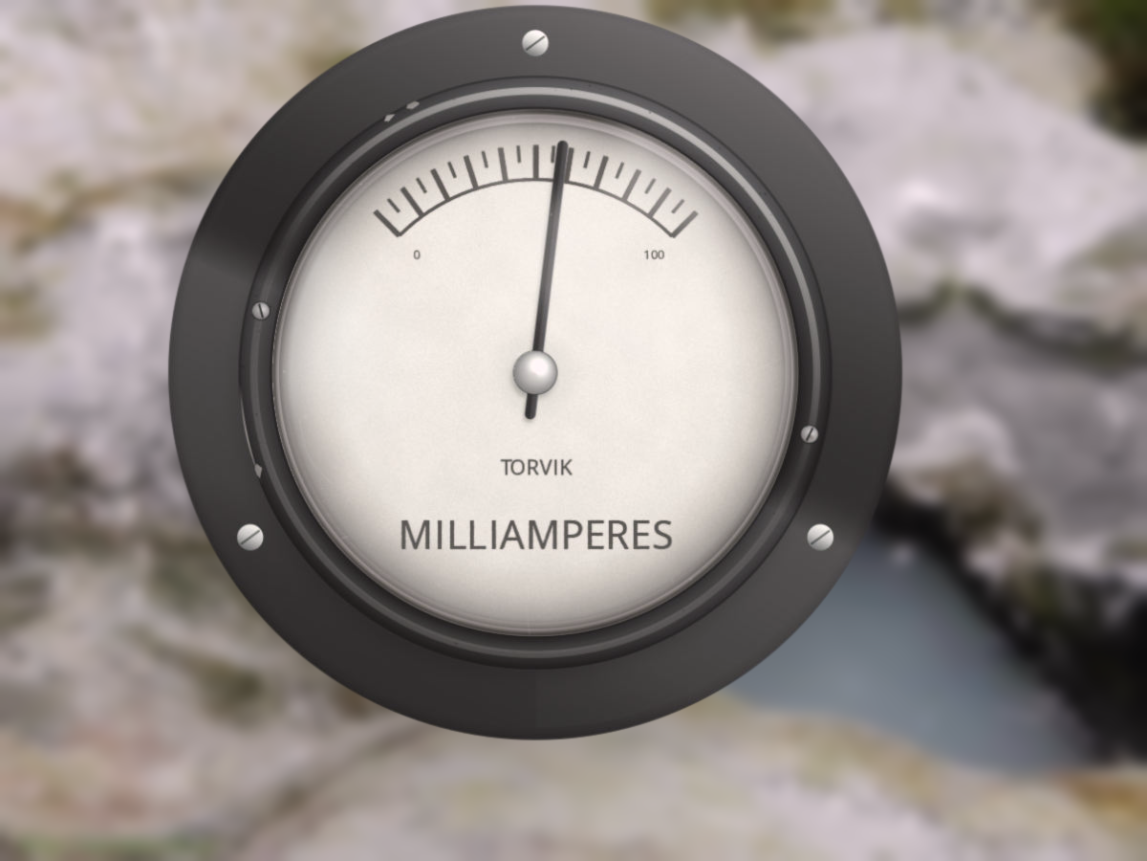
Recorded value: 57.5 mA
